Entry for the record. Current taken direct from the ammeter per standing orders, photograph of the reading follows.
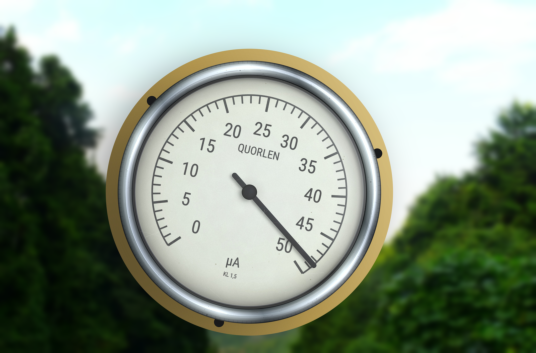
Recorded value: 48.5 µA
